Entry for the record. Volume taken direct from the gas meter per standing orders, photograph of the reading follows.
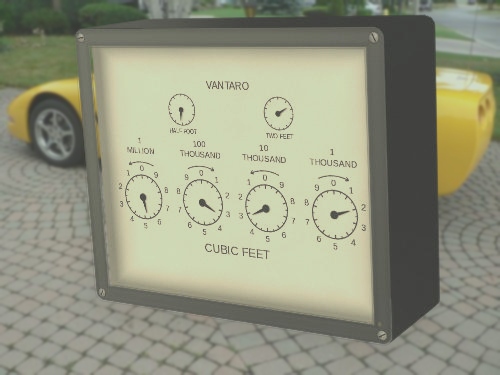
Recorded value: 533200 ft³
